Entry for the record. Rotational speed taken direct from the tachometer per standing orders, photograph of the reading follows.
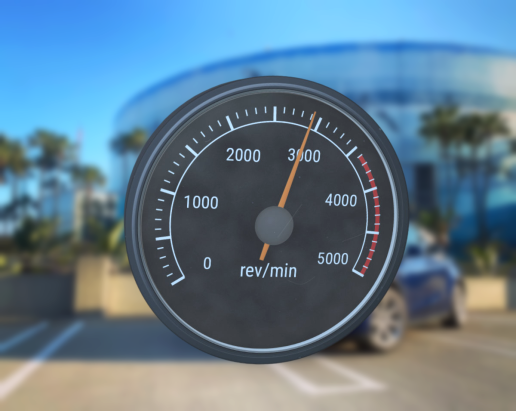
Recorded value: 2900 rpm
